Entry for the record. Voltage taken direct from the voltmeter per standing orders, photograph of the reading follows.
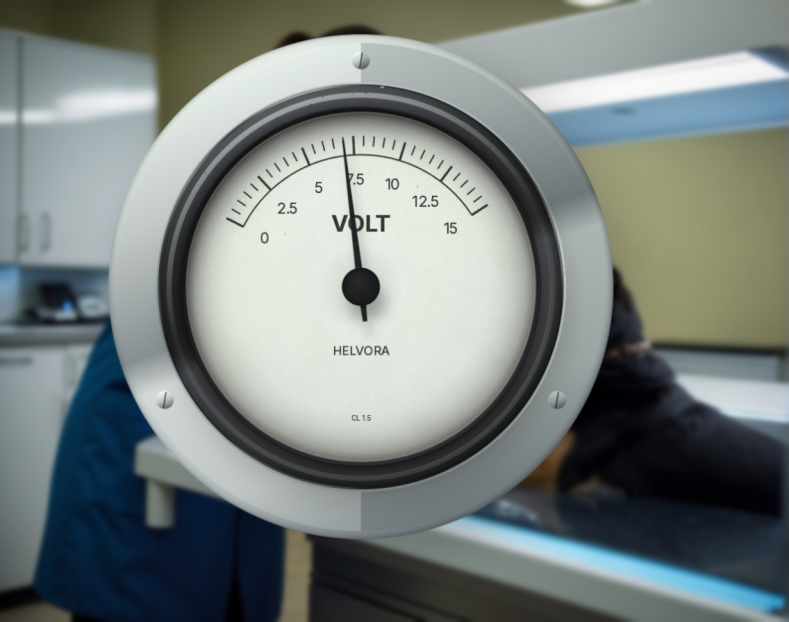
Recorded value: 7 V
